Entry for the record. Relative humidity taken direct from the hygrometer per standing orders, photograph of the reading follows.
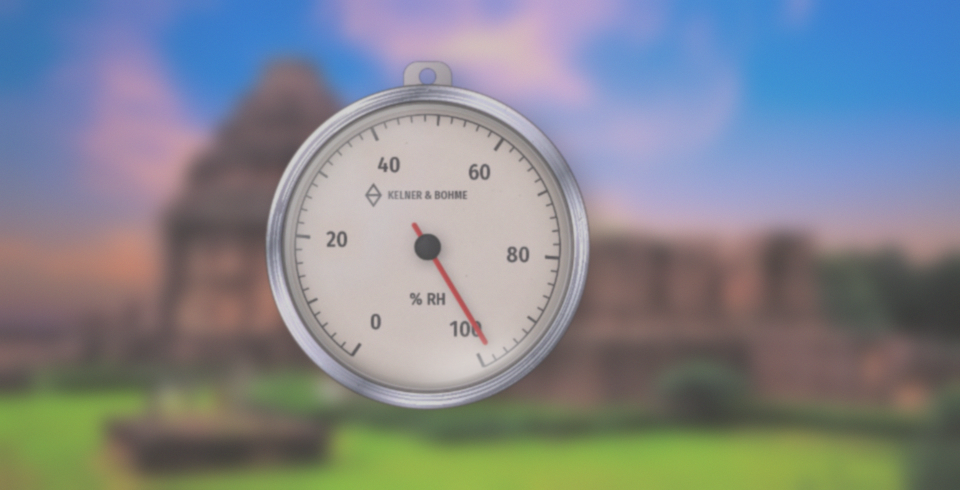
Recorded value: 98 %
